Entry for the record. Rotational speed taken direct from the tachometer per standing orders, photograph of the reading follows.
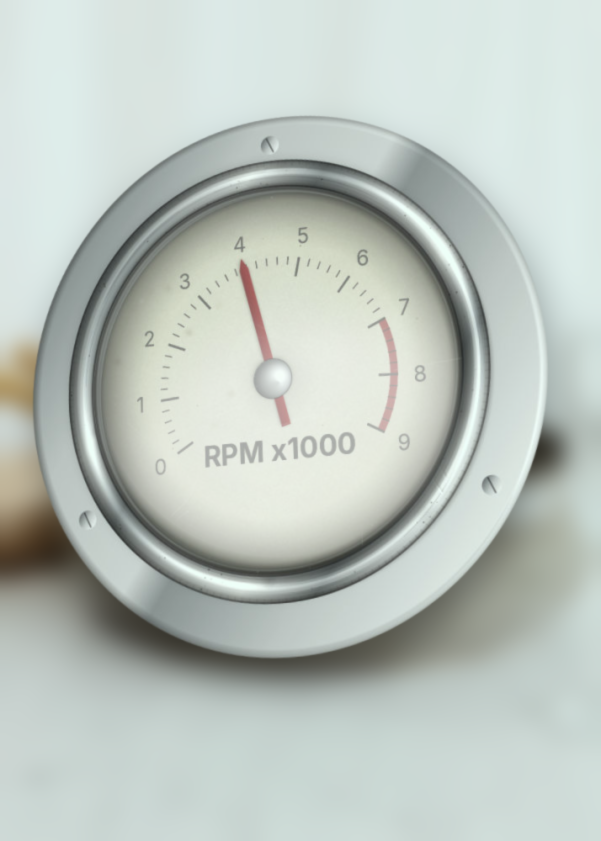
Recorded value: 4000 rpm
